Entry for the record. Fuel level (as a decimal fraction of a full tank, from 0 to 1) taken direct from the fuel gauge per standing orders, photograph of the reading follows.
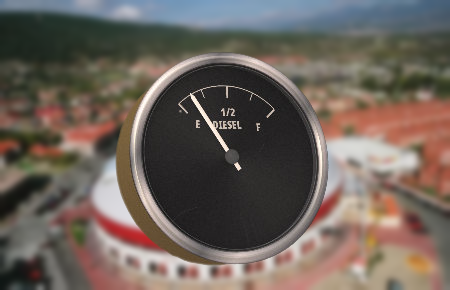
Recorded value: 0.125
